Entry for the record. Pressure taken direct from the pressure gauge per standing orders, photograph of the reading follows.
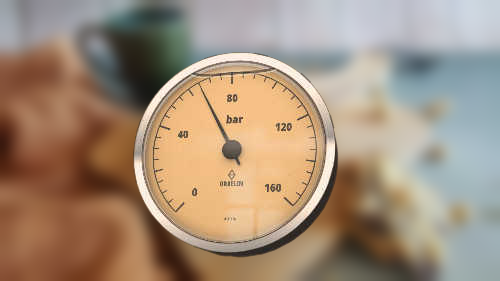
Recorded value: 65 bar
